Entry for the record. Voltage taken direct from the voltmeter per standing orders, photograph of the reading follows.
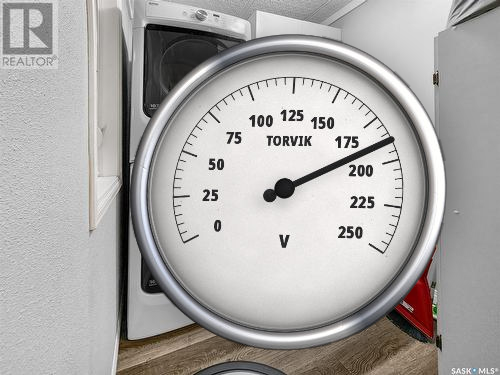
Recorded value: 190 V
